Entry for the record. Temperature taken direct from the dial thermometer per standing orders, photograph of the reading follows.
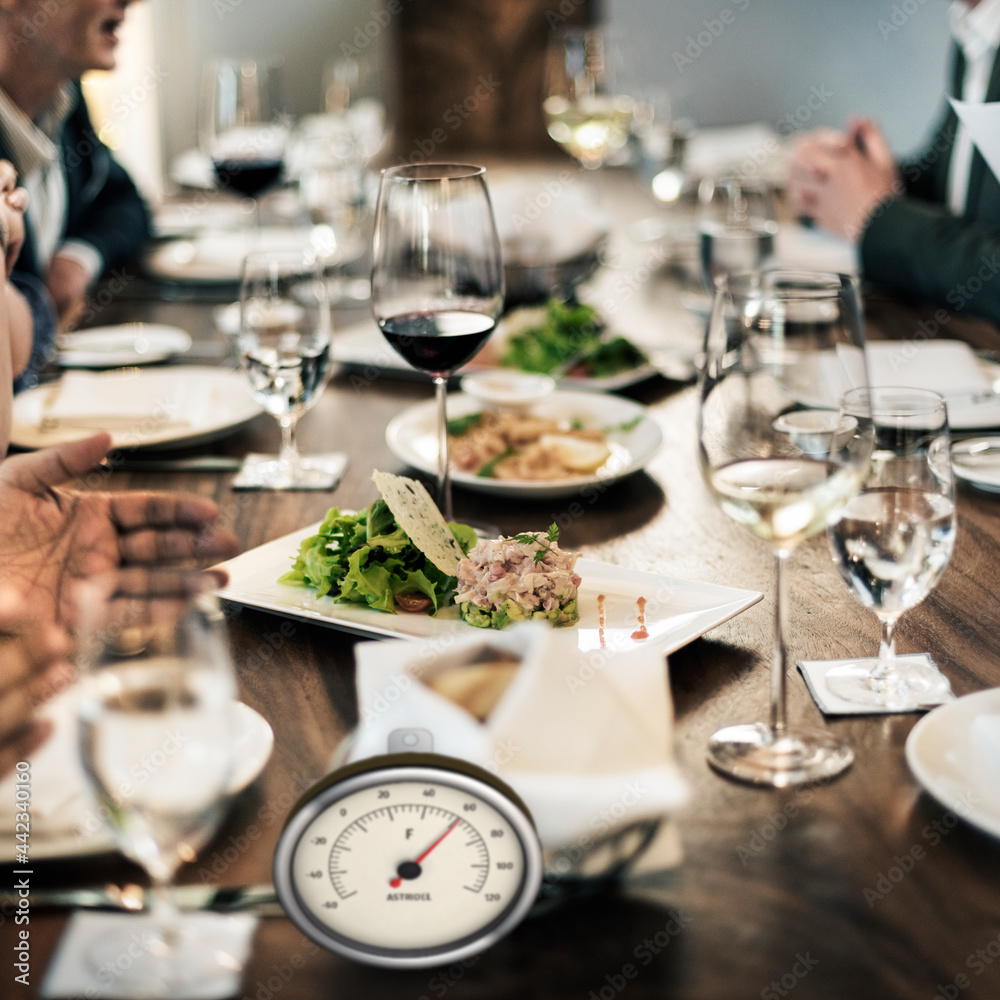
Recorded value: 60 °F
